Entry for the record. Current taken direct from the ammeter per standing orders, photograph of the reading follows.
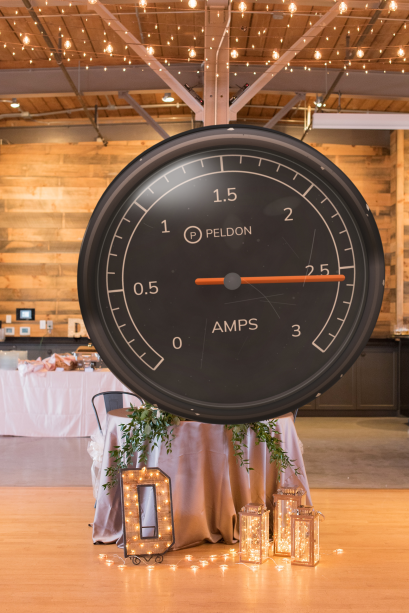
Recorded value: 2.55 A
